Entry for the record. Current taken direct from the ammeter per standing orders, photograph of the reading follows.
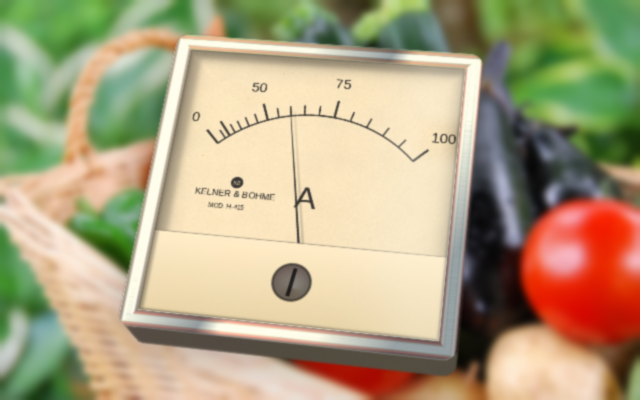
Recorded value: 60 A
